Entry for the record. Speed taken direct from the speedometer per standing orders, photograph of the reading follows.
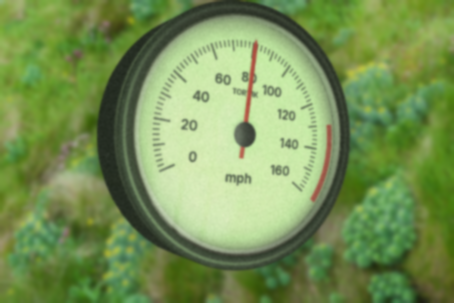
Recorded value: 80 mph
